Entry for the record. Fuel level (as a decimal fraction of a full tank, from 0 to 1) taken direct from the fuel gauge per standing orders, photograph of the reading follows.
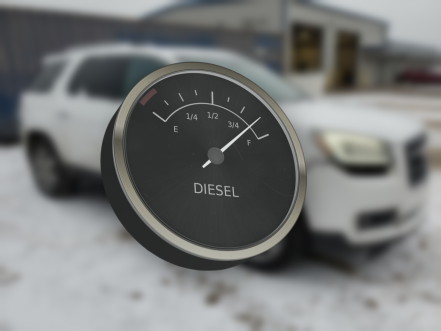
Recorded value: 0.875
